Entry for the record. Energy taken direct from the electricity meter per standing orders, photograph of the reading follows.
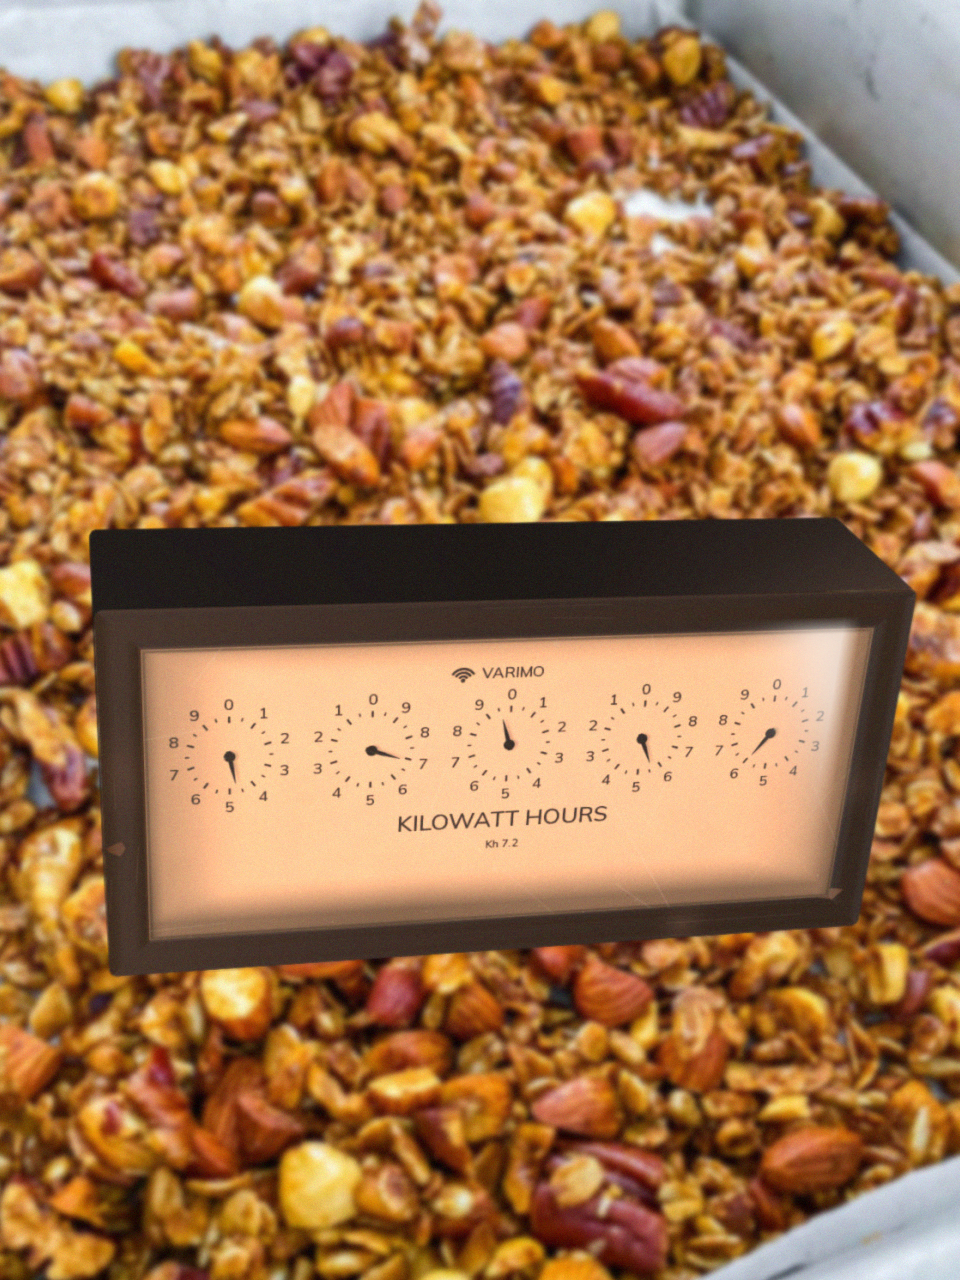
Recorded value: 46956 kWh
